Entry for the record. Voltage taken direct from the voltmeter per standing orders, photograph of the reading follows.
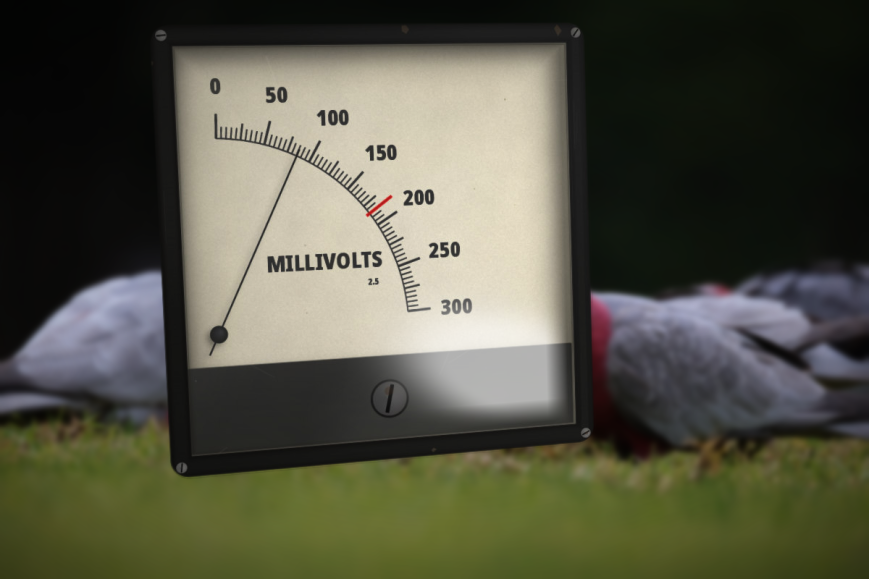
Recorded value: 85 mV
